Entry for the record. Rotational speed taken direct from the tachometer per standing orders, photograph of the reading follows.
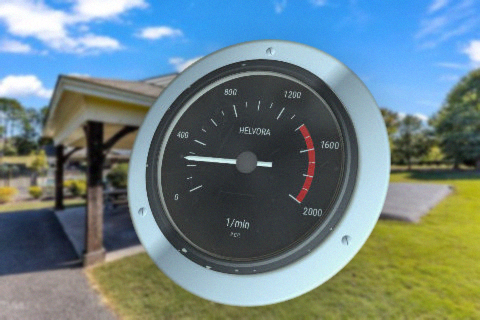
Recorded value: 250 rpm
